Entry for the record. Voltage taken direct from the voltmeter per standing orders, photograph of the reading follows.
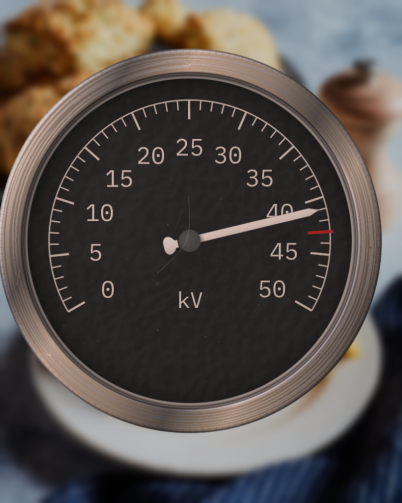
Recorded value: 41 kV
